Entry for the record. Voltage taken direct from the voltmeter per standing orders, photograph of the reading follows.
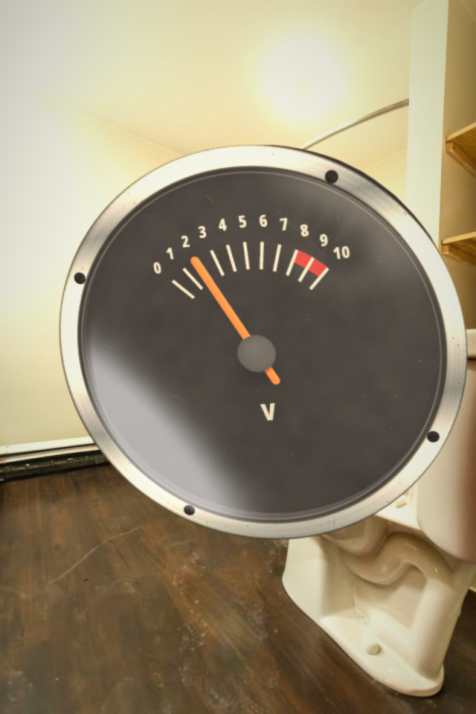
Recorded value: 2 V
